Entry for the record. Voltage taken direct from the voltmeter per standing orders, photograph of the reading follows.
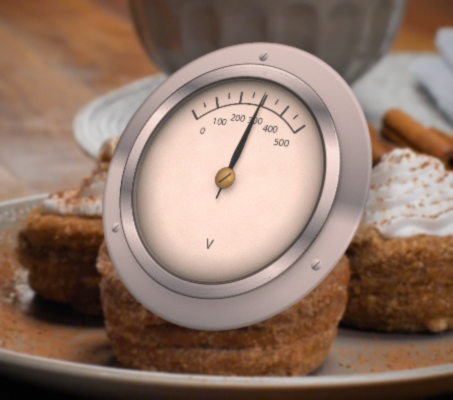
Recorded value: 300 V
